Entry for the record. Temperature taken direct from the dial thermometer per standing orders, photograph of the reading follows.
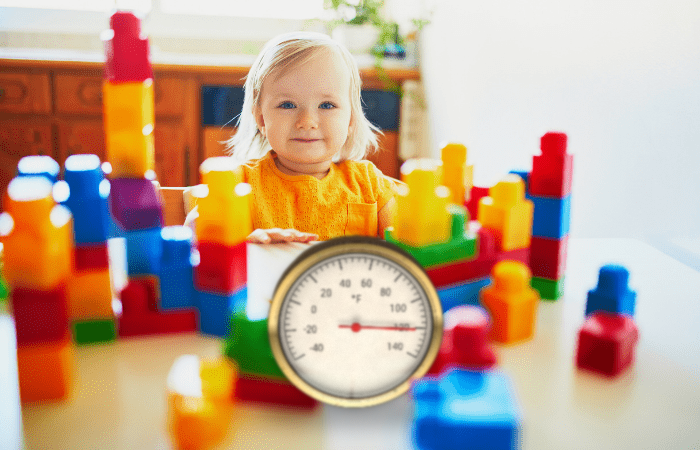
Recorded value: 120 °F
